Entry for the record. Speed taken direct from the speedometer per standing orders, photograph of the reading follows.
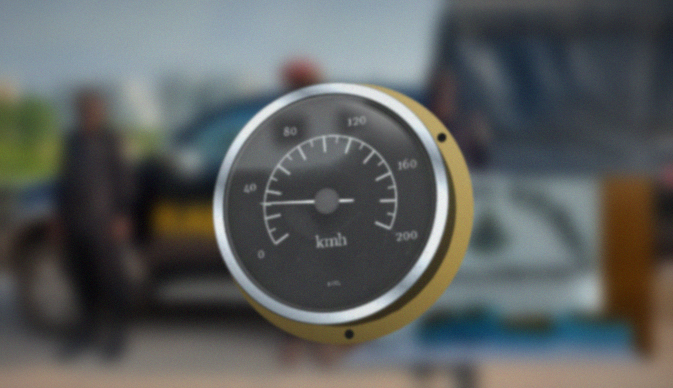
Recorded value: 30 km/h
